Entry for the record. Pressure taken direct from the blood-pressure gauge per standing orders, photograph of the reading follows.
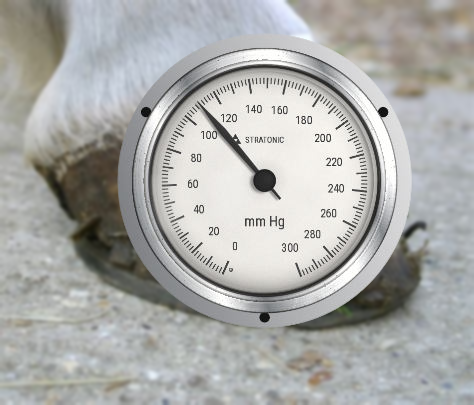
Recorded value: 110 mmHg
